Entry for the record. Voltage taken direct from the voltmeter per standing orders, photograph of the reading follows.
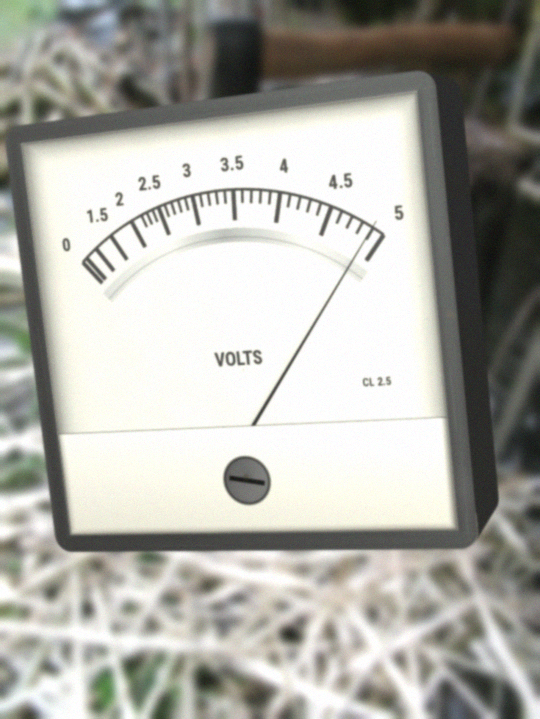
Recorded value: 4.9 V
